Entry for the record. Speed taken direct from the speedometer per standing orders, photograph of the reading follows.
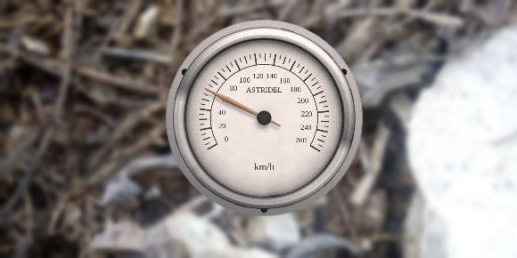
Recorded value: 60 km/h
